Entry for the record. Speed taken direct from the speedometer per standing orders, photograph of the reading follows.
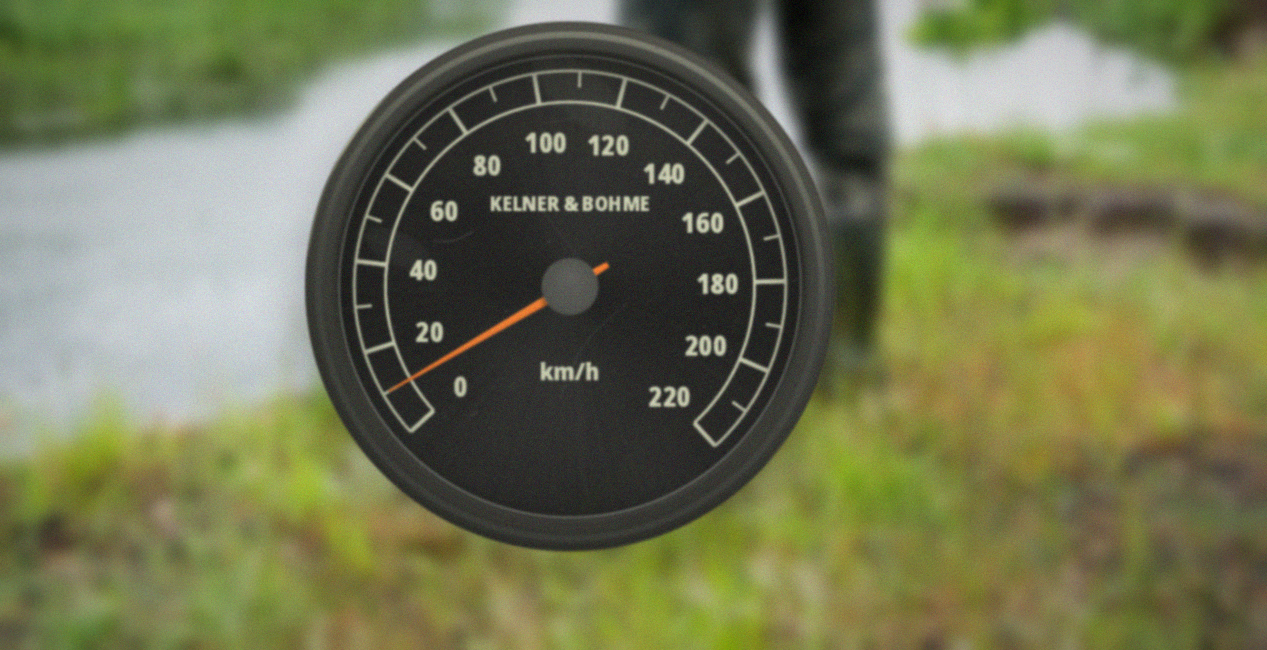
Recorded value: 10 km/h
